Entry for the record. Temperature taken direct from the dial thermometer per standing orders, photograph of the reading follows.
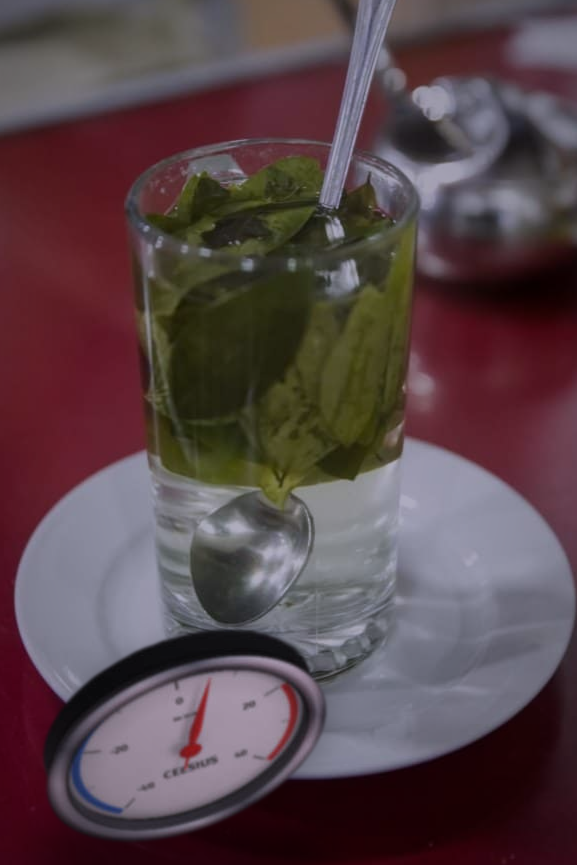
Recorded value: 5 °C
